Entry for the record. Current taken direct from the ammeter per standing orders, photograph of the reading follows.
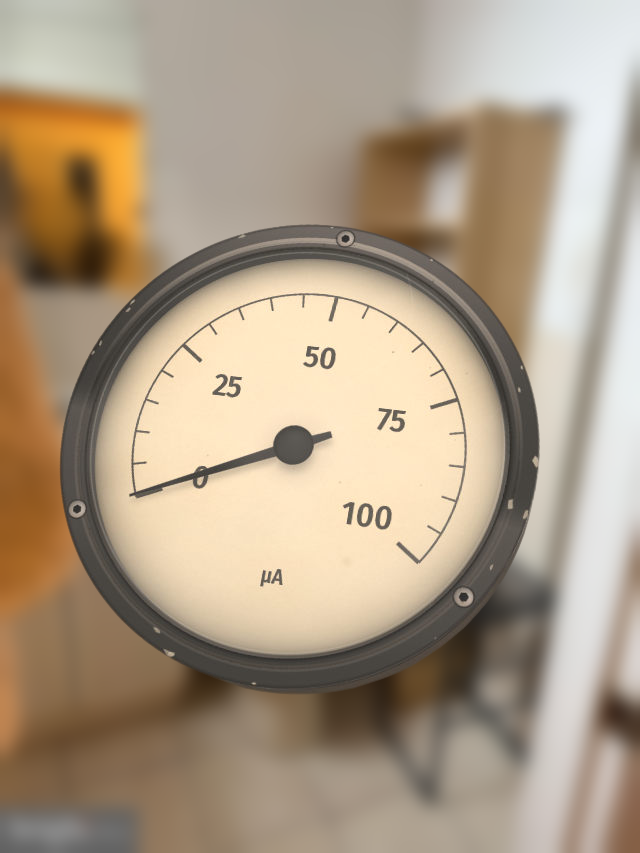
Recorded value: 0 µA
